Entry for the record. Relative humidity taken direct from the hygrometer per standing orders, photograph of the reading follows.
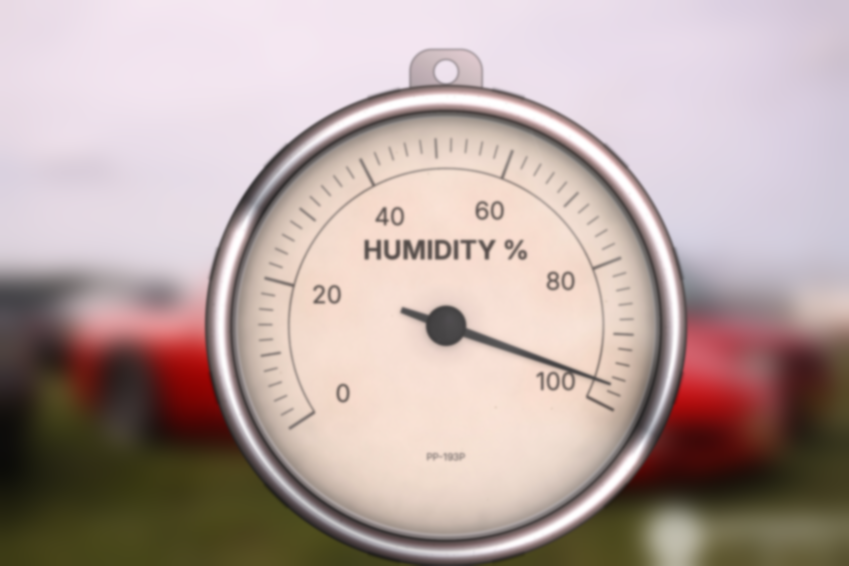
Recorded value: 97 %
